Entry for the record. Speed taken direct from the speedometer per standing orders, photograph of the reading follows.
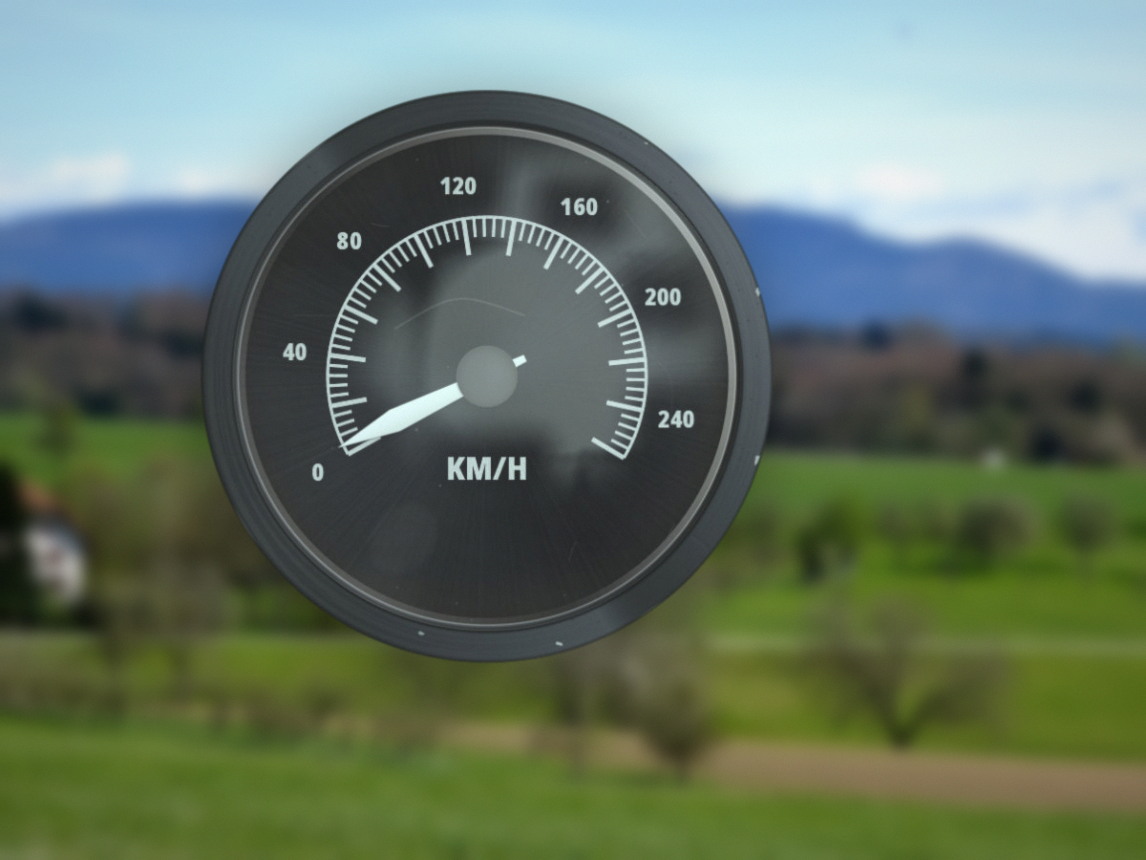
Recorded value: 4 km/h
